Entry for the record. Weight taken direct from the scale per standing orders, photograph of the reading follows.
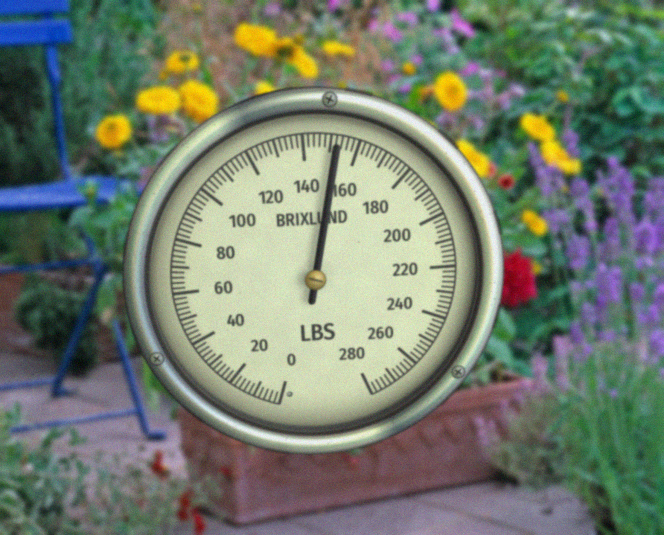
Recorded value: 152 lb
